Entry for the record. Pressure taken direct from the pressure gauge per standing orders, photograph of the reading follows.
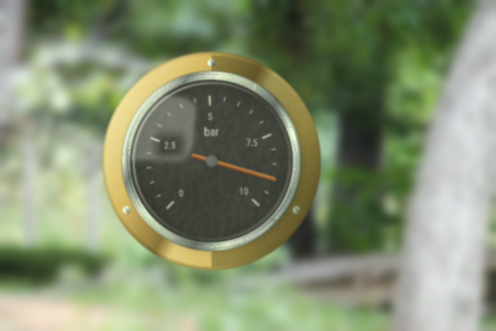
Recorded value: 9 bar
